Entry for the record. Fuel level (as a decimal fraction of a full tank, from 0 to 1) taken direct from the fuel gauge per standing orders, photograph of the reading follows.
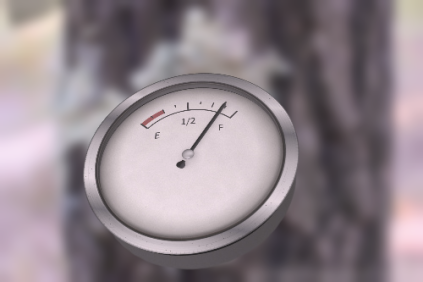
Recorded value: 0.875
